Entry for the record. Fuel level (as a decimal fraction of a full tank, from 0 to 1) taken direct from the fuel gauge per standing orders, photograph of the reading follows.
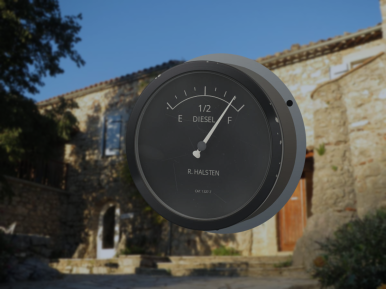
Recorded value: 0.875
